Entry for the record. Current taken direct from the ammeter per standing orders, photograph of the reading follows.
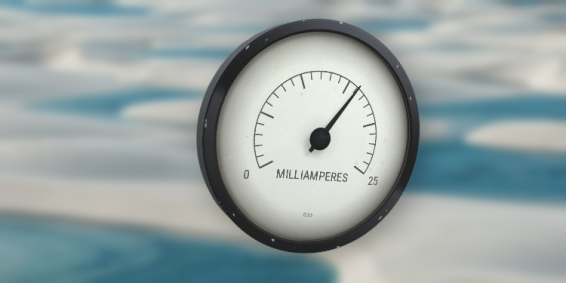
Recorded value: 16 mA
